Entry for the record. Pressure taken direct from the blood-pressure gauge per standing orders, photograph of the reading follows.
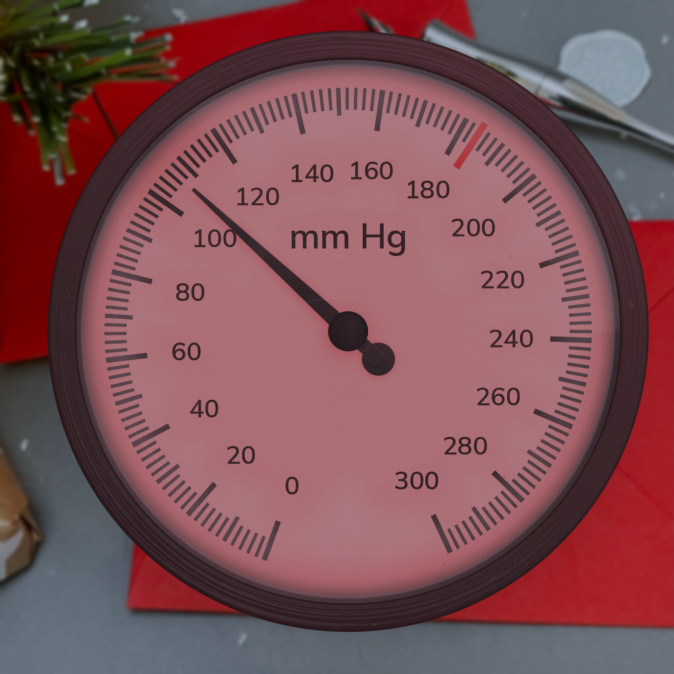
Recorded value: 107 mmHg
